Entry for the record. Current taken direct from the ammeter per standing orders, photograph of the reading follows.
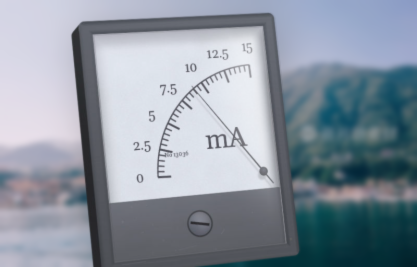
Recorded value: 9 mA
